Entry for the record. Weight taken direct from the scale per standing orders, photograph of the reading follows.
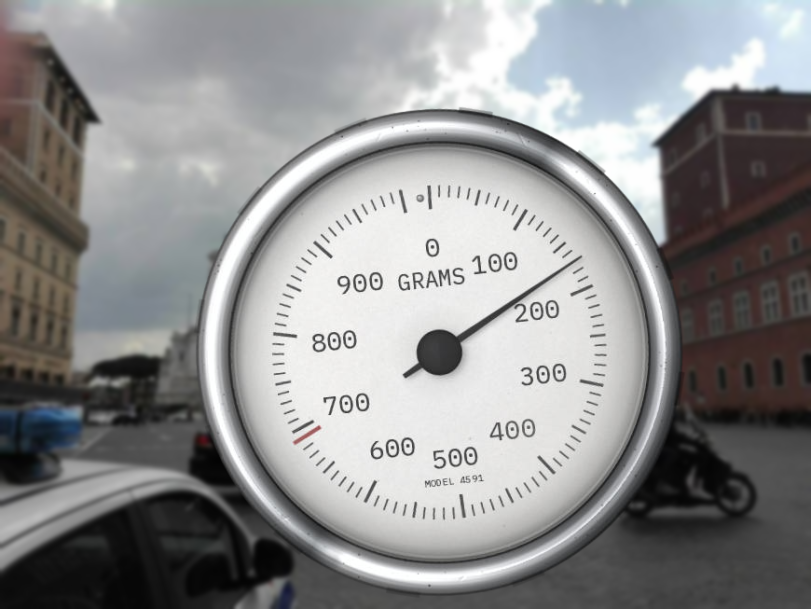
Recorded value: 170 g
